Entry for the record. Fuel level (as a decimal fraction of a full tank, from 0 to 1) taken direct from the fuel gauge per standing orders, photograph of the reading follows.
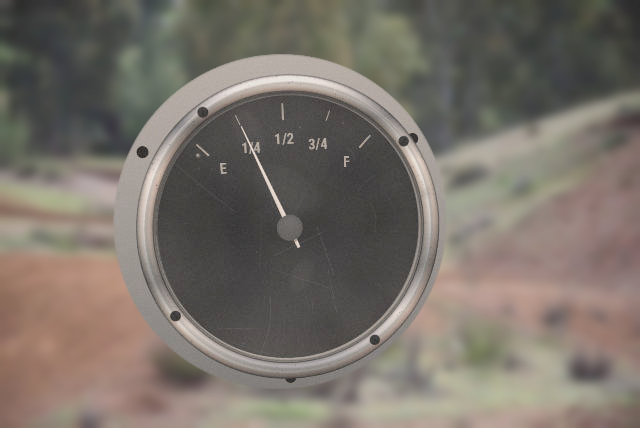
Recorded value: 0.25
